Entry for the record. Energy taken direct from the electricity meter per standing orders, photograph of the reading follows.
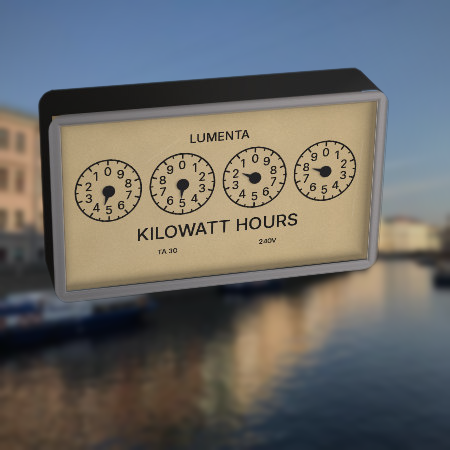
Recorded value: 4518 kWh
